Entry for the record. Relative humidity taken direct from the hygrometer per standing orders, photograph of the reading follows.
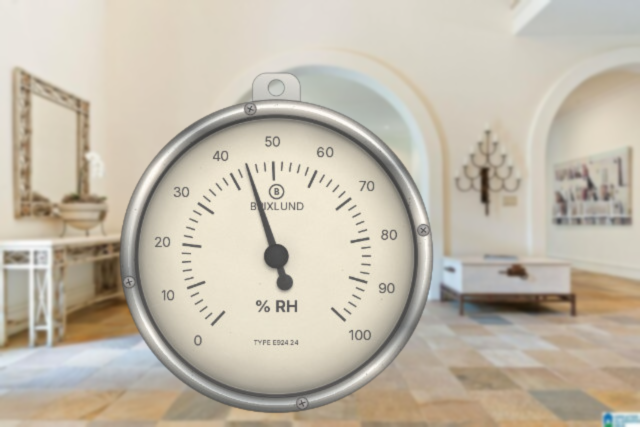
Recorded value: 44 %
